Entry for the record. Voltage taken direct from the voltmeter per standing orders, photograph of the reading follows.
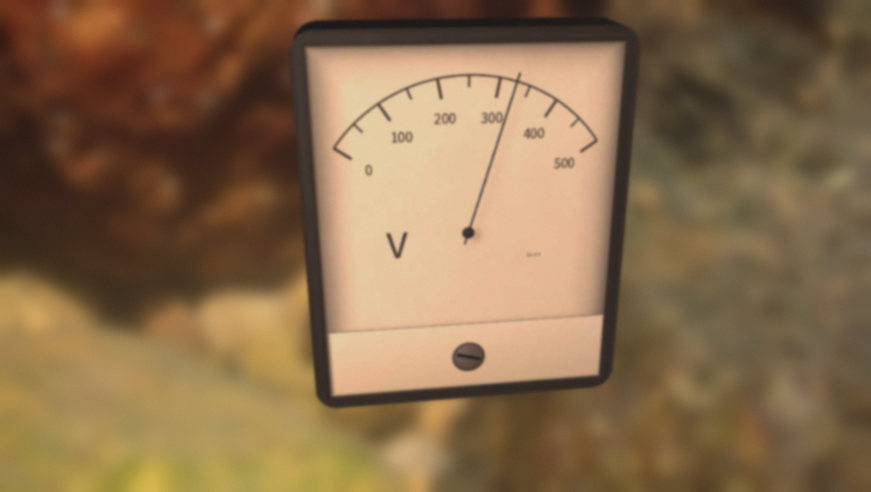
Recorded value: 325 V
